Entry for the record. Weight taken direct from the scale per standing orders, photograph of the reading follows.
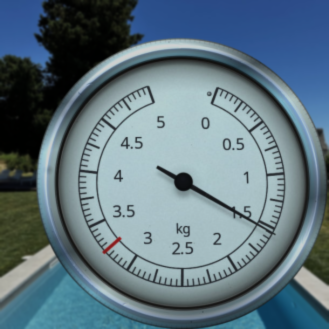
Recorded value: 1.55 kg
